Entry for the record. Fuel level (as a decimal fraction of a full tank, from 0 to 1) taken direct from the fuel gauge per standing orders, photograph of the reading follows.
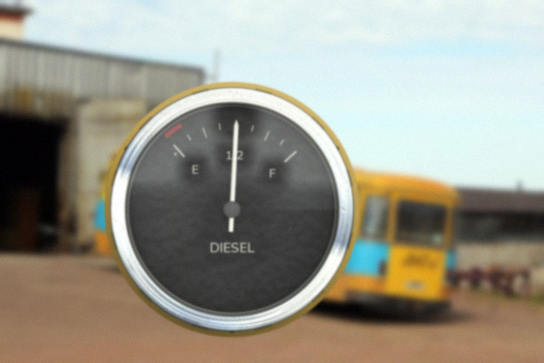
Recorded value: 0.5
